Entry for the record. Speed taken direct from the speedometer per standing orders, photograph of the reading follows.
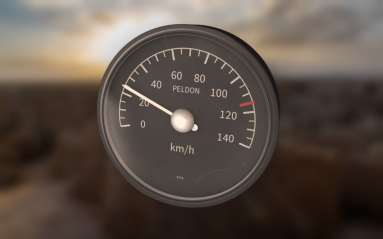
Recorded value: 25 km/h
